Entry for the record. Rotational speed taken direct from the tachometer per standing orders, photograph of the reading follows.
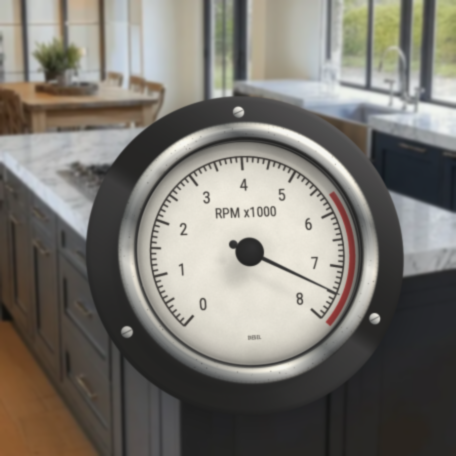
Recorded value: 7500 rpm
